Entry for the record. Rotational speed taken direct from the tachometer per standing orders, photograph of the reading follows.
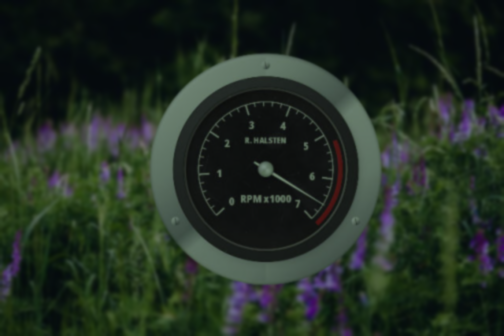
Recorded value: 6600 rpm
